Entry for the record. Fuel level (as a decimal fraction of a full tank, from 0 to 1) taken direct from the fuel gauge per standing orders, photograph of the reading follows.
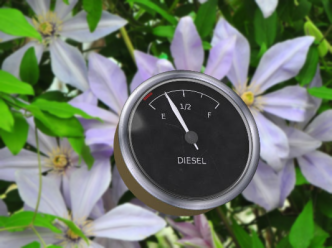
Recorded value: 0.25
